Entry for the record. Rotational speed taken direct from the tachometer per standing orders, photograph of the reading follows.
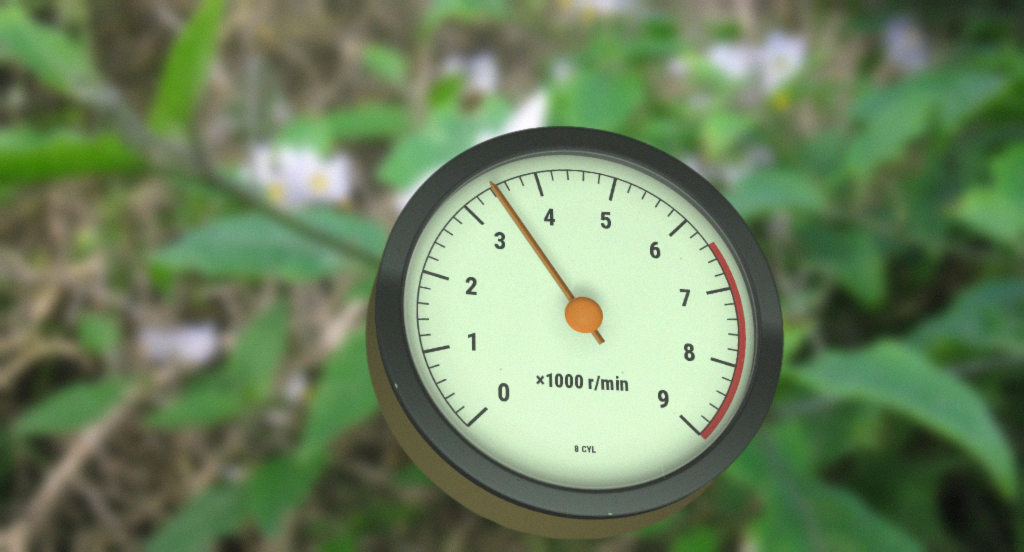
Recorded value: 3400 rpm
